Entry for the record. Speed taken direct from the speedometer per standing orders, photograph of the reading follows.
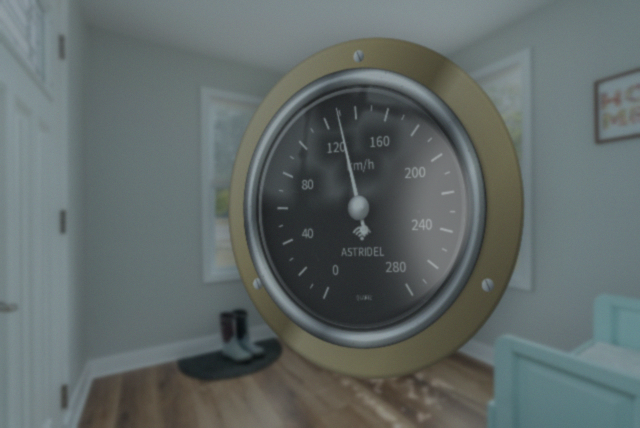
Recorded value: 130 km/h
